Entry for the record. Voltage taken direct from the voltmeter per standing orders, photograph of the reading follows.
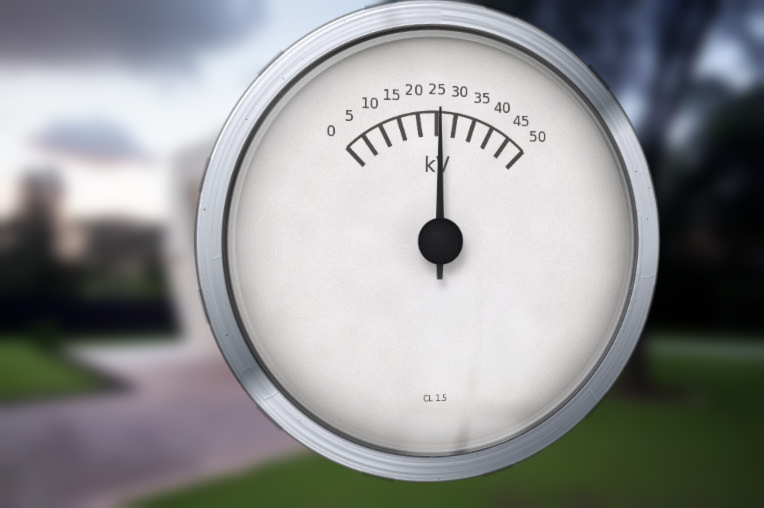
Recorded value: 25 kV
